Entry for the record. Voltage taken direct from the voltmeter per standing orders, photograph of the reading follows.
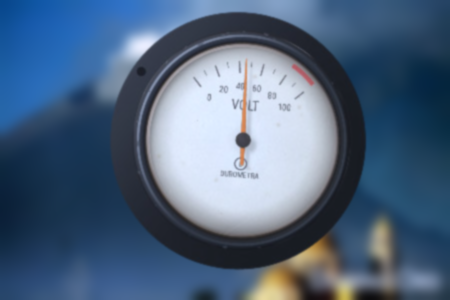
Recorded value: 45 V
